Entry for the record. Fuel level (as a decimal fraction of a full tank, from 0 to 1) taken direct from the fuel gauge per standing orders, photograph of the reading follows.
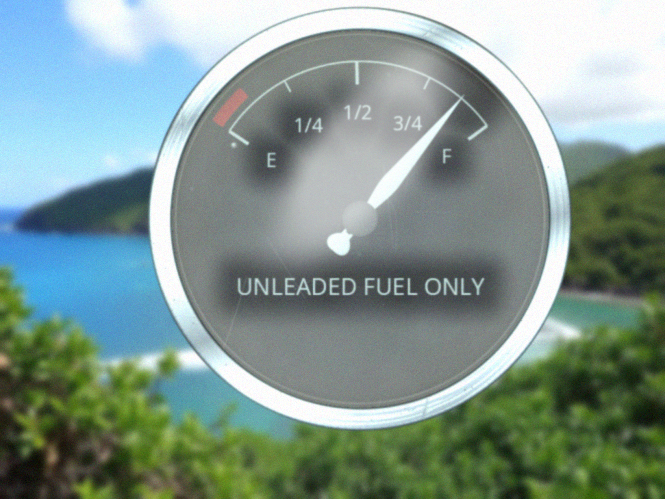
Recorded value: 0.875
